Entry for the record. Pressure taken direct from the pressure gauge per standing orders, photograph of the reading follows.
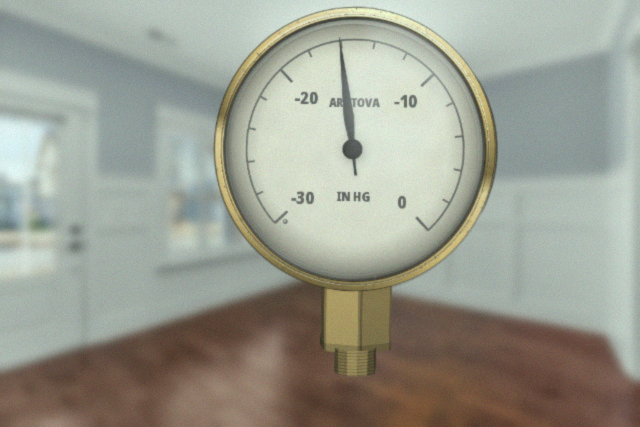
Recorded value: -16 inHg
